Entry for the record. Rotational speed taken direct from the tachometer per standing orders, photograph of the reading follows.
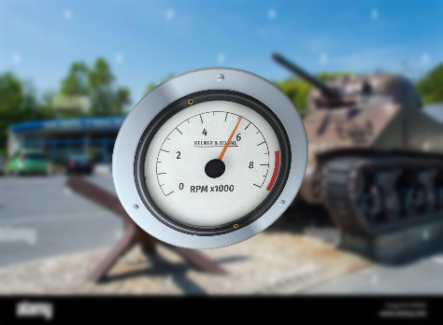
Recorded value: 5500 rpm
